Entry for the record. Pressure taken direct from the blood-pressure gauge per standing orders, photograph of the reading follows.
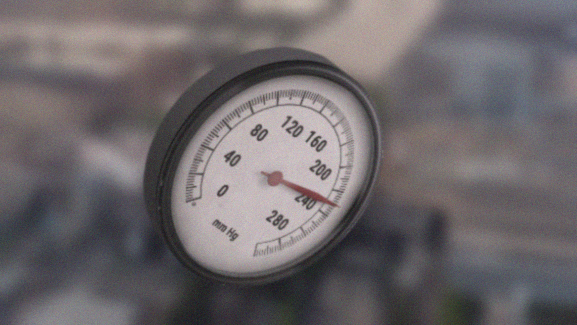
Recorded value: 230 mmHg
